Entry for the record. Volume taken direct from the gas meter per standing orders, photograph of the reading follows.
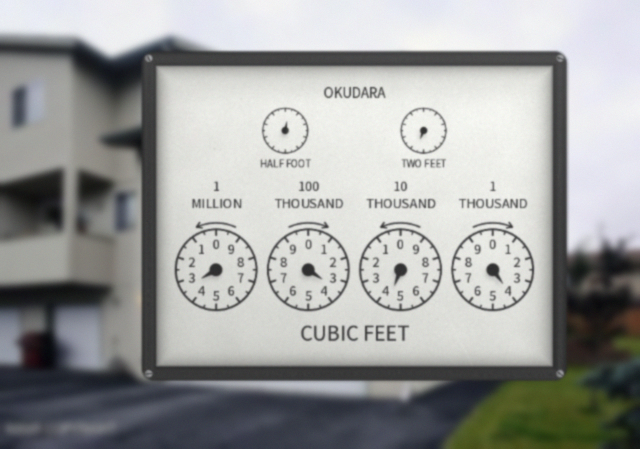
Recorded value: 334400 ft³
